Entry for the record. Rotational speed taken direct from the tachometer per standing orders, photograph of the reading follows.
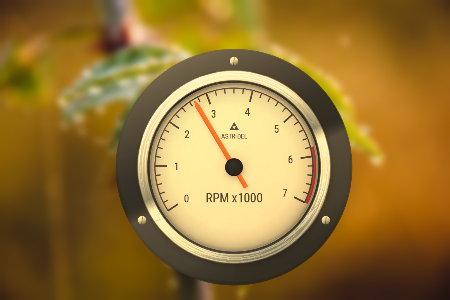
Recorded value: 2700 rpm
